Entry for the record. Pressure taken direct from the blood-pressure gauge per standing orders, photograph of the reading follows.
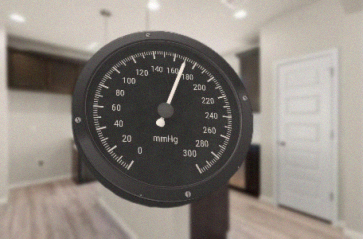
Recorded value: 170 mmHg
